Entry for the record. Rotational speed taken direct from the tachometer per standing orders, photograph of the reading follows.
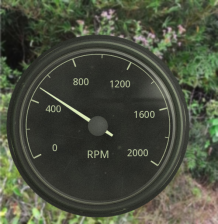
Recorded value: 500 rpm
